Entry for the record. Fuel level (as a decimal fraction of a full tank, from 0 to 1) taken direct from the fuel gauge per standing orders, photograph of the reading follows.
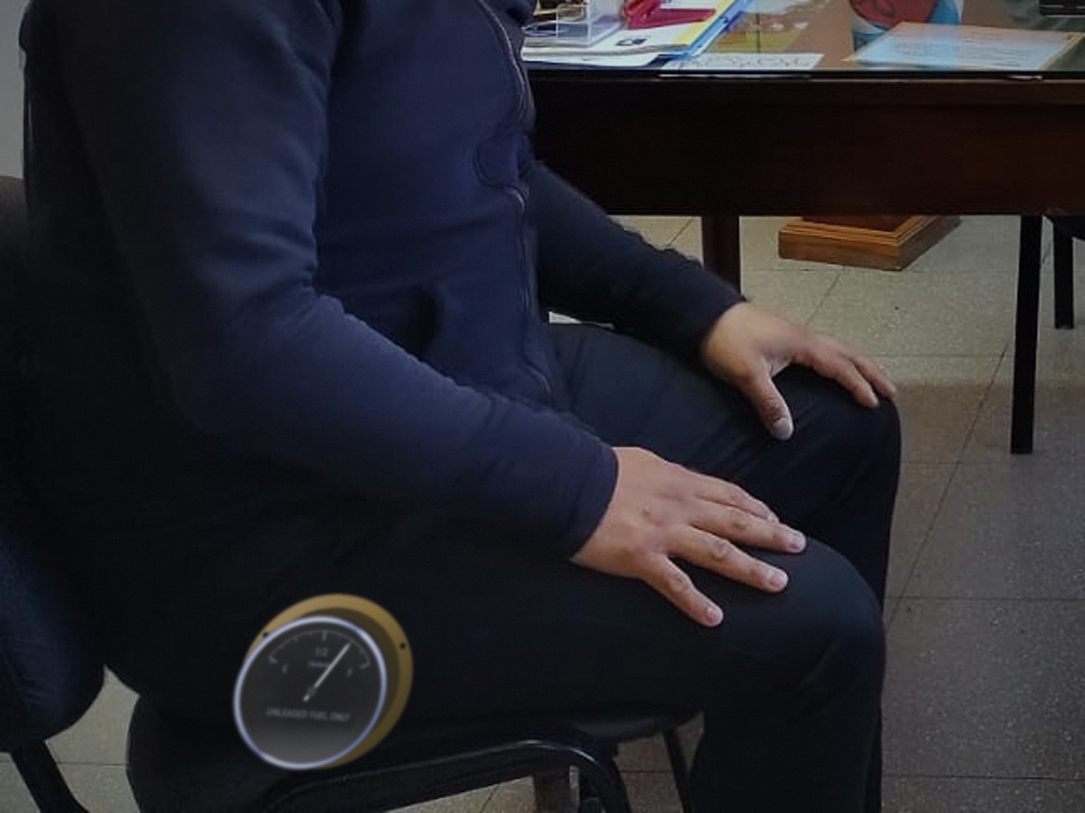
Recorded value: 0.75
